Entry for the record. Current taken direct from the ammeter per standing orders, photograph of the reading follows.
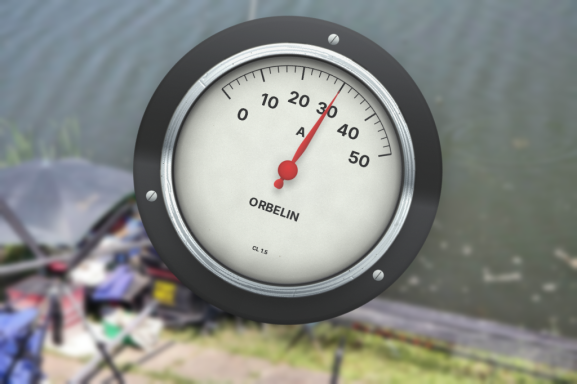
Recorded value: 30 A
